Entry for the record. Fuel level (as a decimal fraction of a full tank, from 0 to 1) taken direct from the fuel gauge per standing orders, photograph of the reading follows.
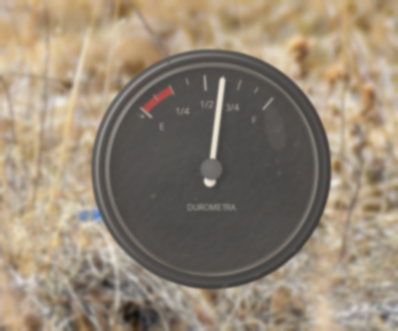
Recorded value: 0.625
